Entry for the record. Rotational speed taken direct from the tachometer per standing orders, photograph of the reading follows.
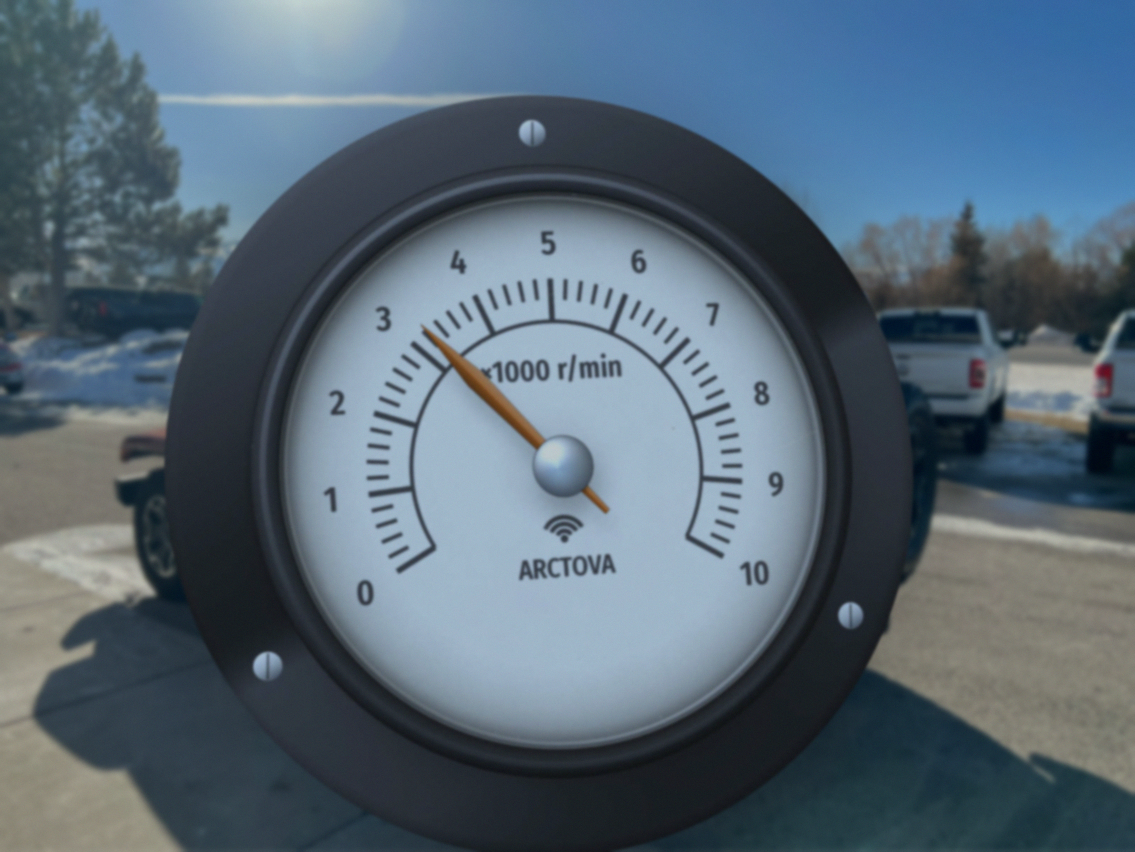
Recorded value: 3200 rpm
